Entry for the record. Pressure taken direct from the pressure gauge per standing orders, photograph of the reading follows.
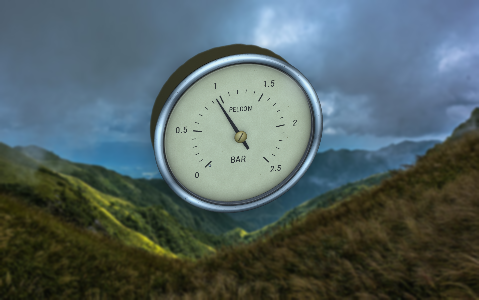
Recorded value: 0.95 bar
